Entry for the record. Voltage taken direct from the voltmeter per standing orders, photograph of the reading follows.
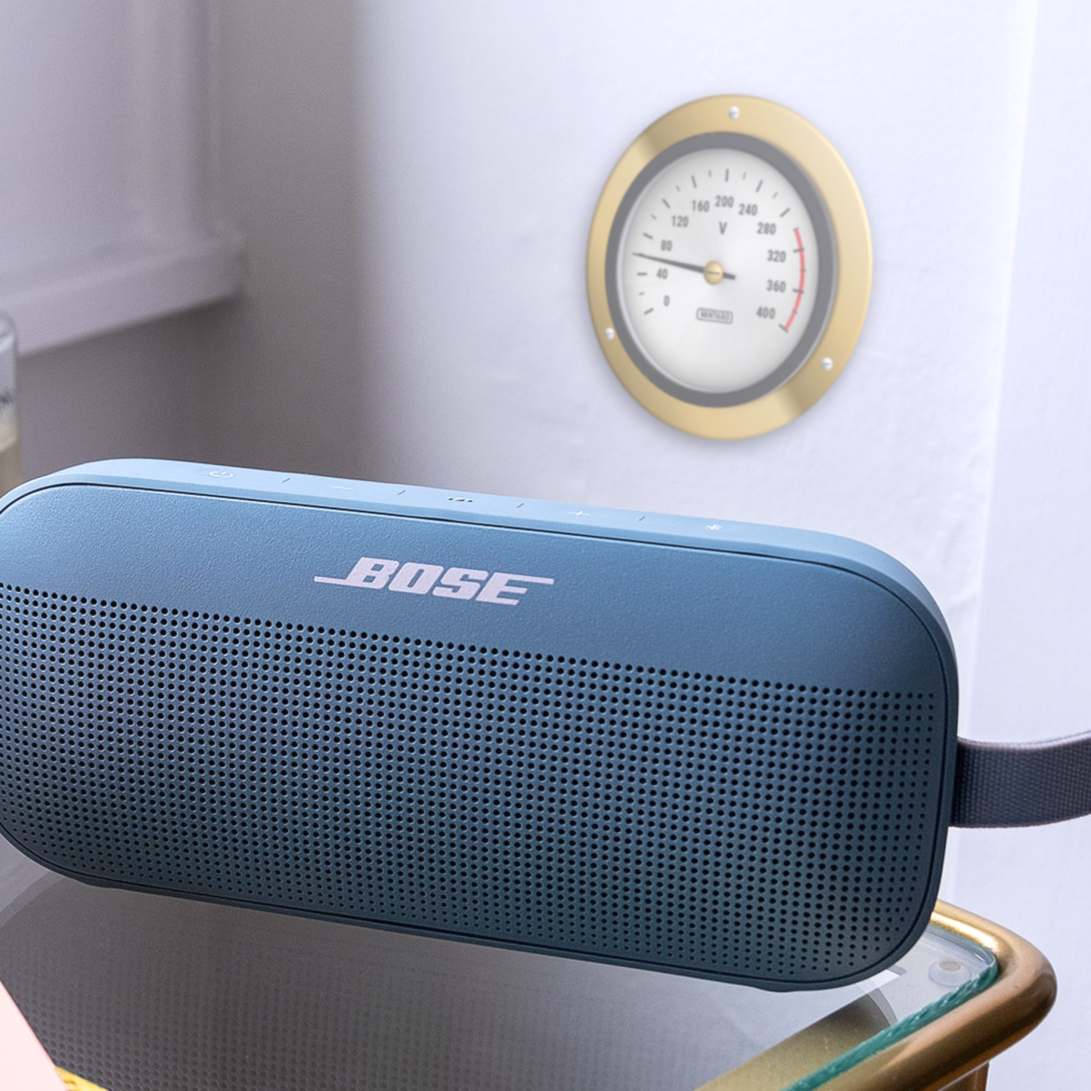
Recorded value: 60 V
